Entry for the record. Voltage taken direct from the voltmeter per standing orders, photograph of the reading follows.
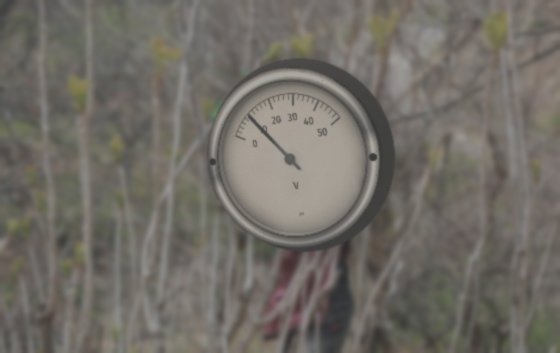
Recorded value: 10 V
